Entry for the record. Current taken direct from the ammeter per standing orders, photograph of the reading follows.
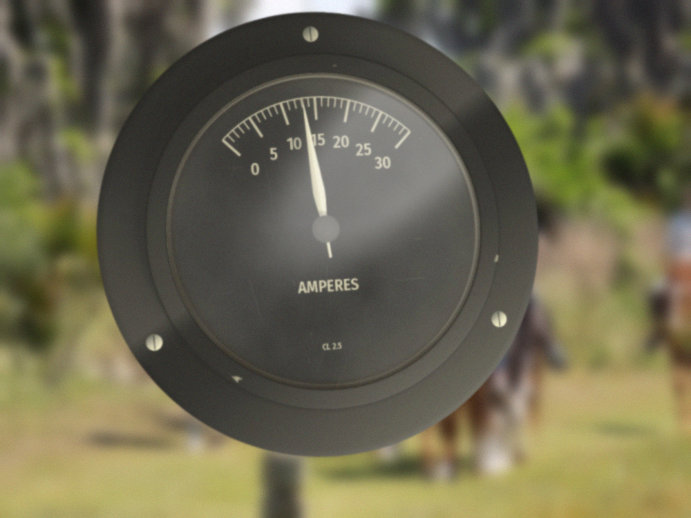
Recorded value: 13 A
